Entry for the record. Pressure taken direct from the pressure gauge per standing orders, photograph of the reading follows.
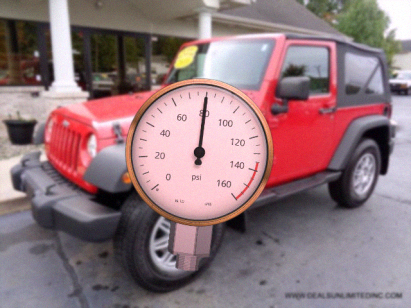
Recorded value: 80 psi
